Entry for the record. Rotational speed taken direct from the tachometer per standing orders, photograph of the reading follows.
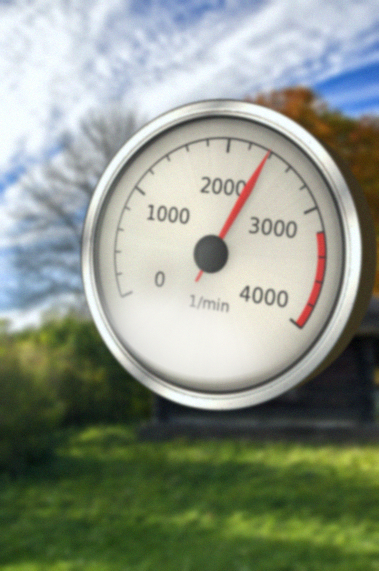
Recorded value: 2400 rpm
